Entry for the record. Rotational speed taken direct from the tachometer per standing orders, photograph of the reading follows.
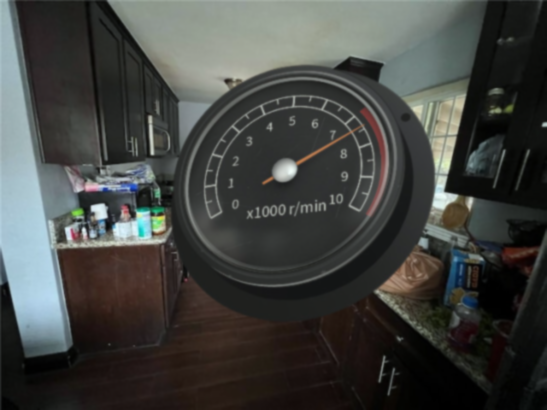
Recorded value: 7500 rpm
